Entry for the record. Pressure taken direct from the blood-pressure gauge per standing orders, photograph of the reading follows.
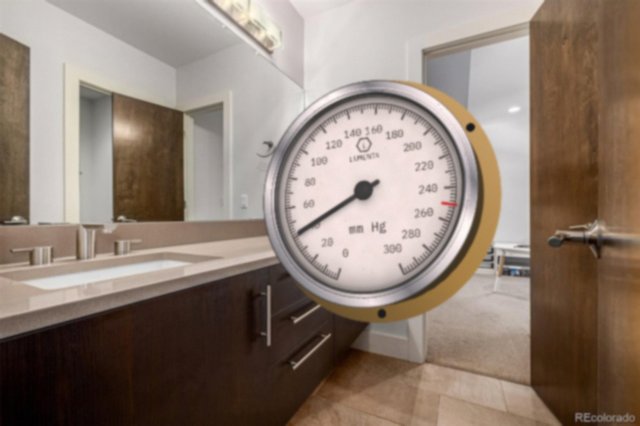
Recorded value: 40 mmHg
